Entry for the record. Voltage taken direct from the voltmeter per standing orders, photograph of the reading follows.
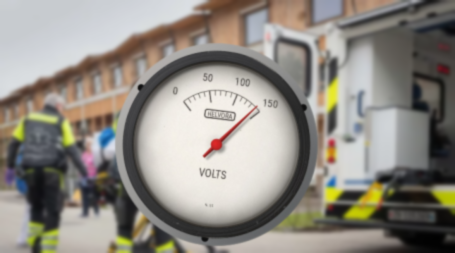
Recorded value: 140 V
